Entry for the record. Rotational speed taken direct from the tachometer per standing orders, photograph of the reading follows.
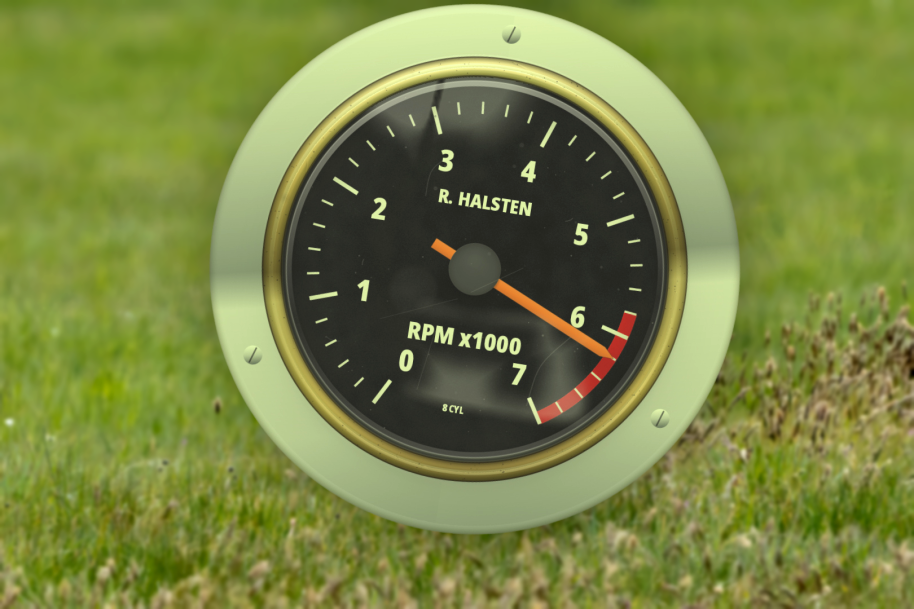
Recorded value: 6200 rpm
